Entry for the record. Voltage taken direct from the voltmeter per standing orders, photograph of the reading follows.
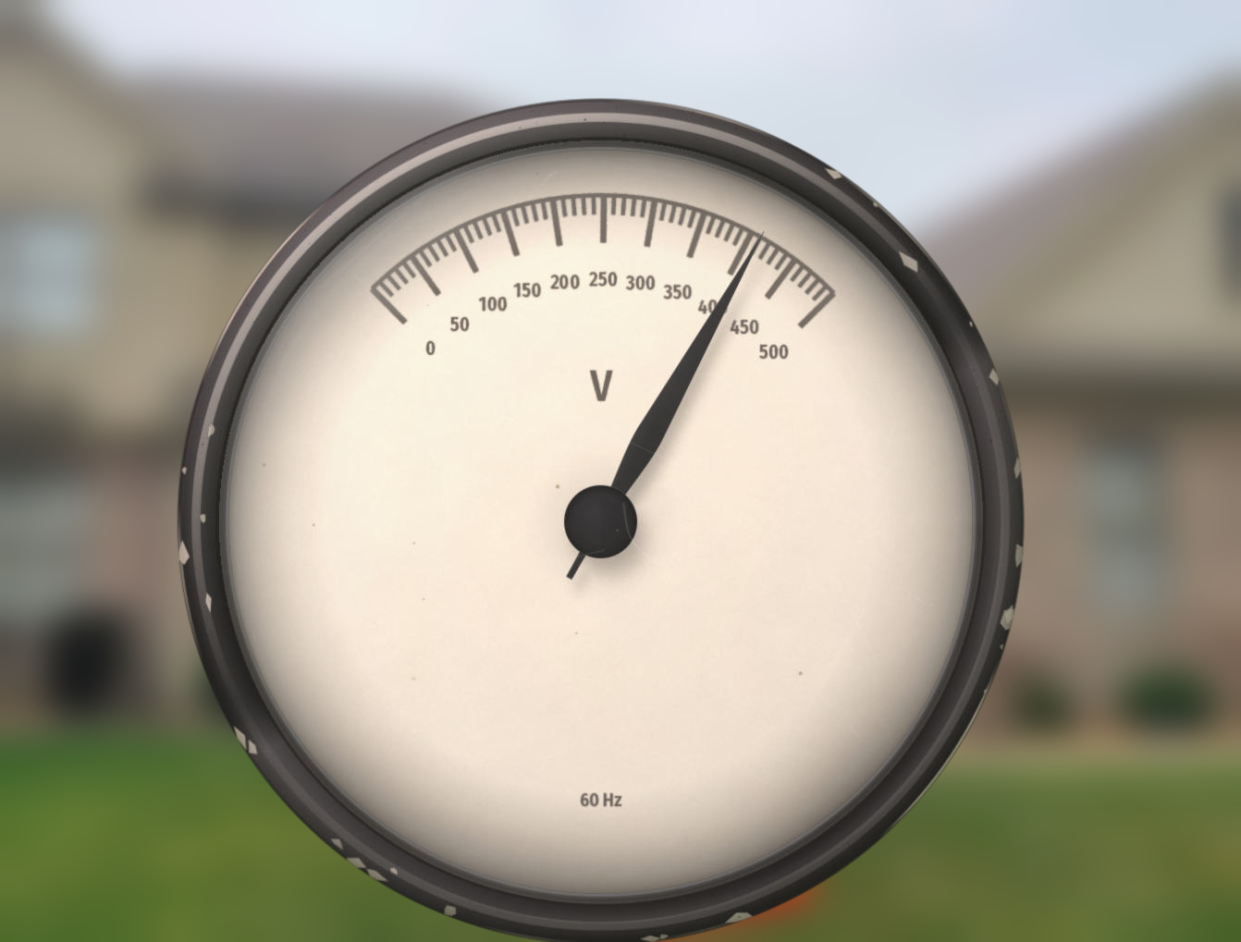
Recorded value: 410 V
